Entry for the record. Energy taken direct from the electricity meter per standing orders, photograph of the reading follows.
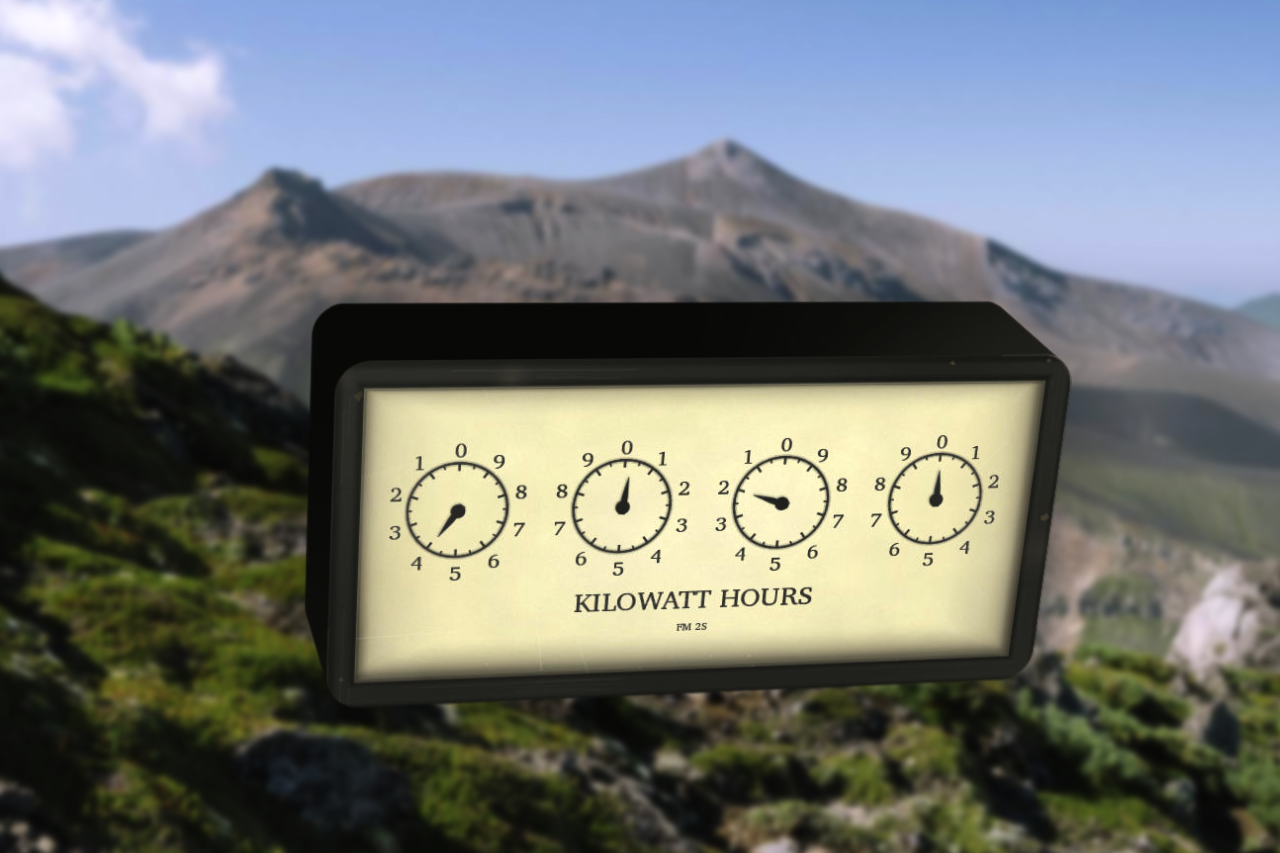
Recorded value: 4020 kWh
